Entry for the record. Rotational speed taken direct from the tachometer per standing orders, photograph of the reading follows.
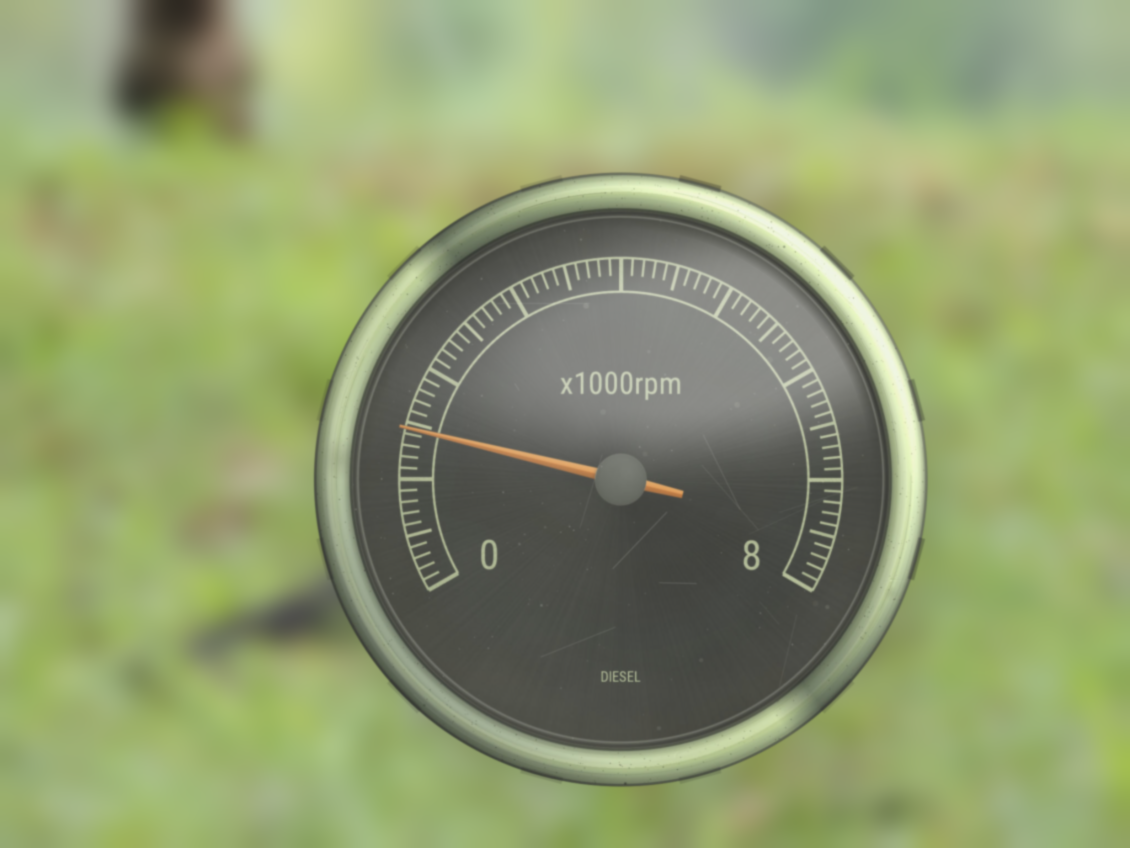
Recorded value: 1450 rpm
